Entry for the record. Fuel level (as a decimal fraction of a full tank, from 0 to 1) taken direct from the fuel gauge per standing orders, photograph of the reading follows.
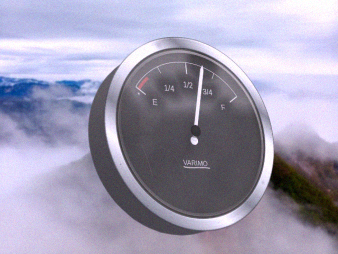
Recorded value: 0.625
